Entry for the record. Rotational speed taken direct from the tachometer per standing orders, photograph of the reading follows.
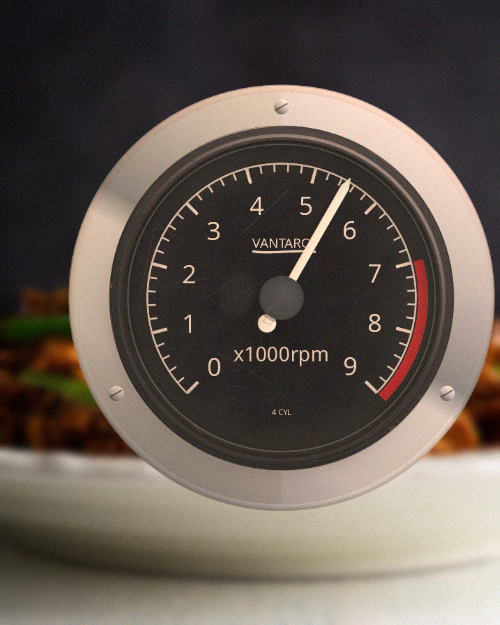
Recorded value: 5500 rpm
